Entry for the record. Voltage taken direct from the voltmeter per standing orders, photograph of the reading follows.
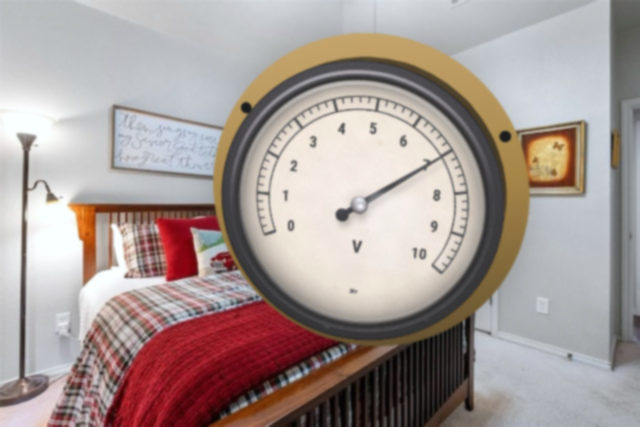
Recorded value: 7 V
